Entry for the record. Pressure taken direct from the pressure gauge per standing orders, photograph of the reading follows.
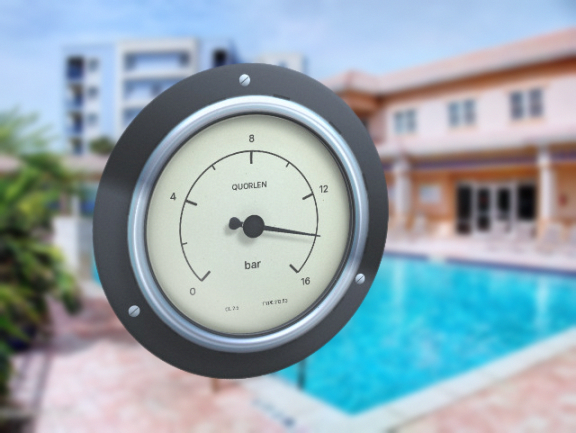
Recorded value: 14 bar
